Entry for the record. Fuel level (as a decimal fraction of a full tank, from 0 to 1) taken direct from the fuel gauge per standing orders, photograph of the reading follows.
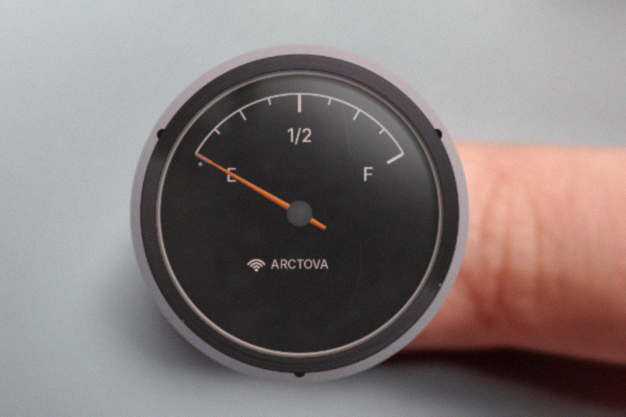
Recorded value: 0
